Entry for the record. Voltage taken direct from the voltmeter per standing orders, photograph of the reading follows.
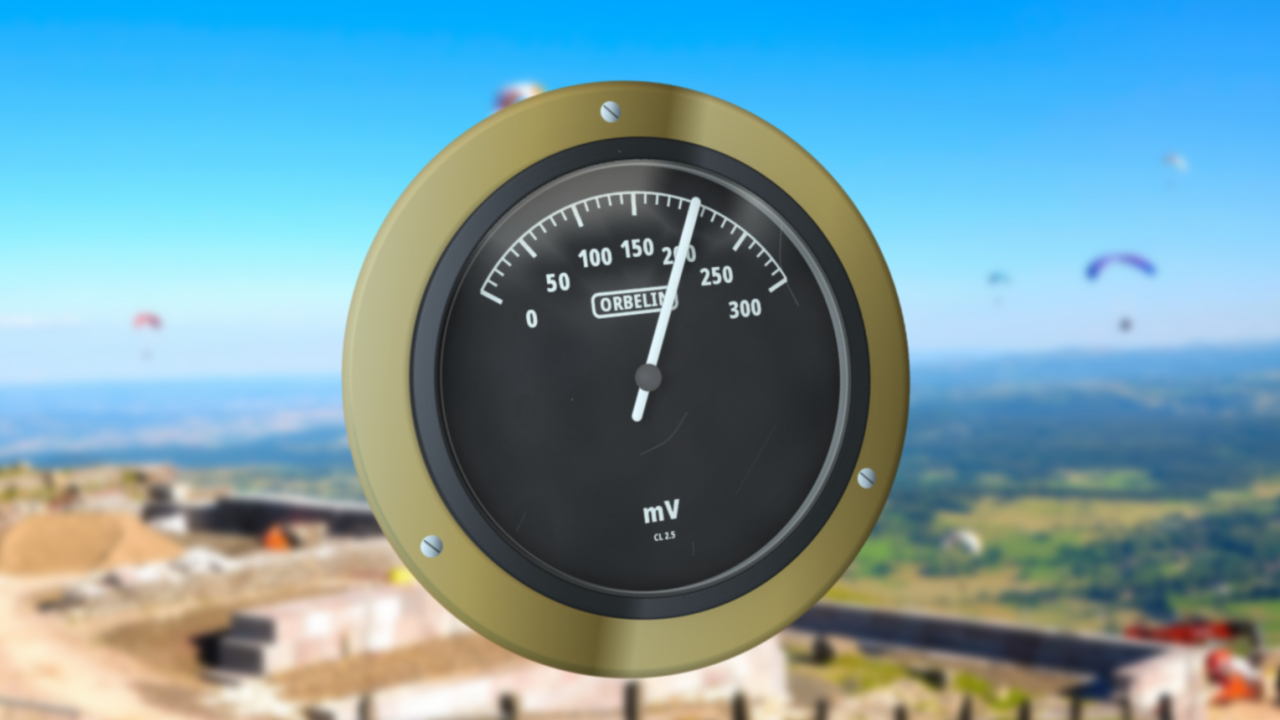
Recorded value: 200 mV
